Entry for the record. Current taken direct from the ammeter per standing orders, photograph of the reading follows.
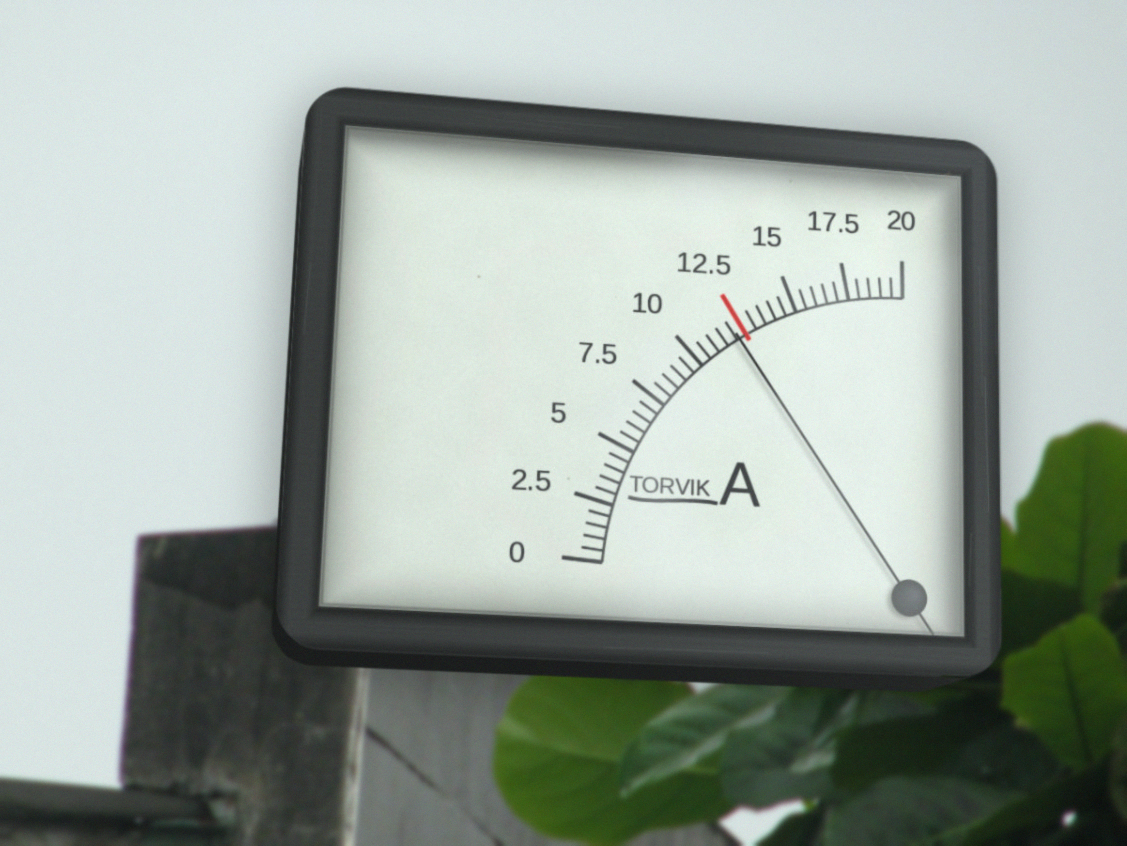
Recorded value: 12 A
